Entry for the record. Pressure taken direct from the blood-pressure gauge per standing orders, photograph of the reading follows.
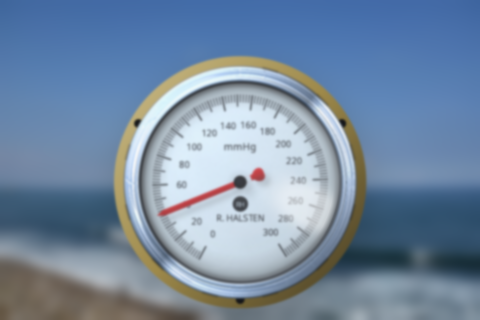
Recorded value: 40 mmHg
